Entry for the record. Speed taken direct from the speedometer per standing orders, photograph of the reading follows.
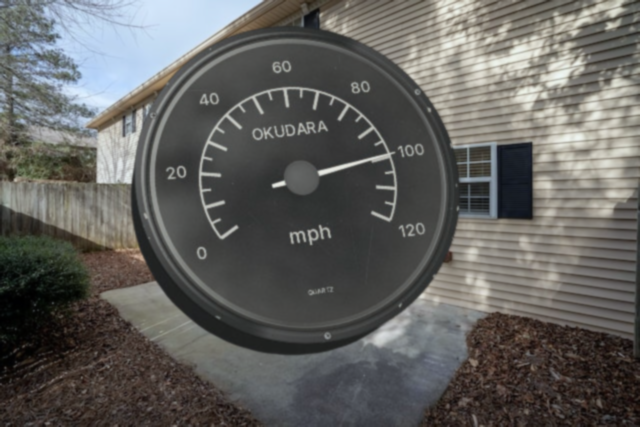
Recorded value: 100 mph
